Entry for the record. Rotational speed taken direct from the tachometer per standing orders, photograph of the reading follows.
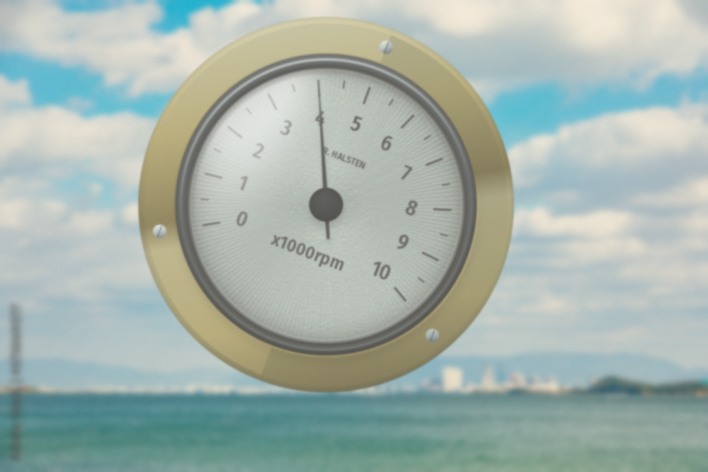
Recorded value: 4000 rpm
